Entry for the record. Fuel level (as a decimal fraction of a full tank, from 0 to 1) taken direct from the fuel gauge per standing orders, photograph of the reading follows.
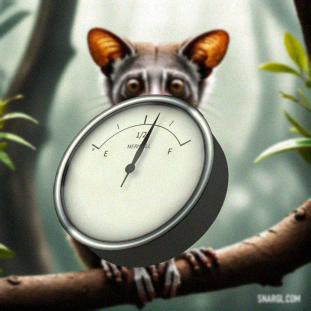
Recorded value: 0.625
